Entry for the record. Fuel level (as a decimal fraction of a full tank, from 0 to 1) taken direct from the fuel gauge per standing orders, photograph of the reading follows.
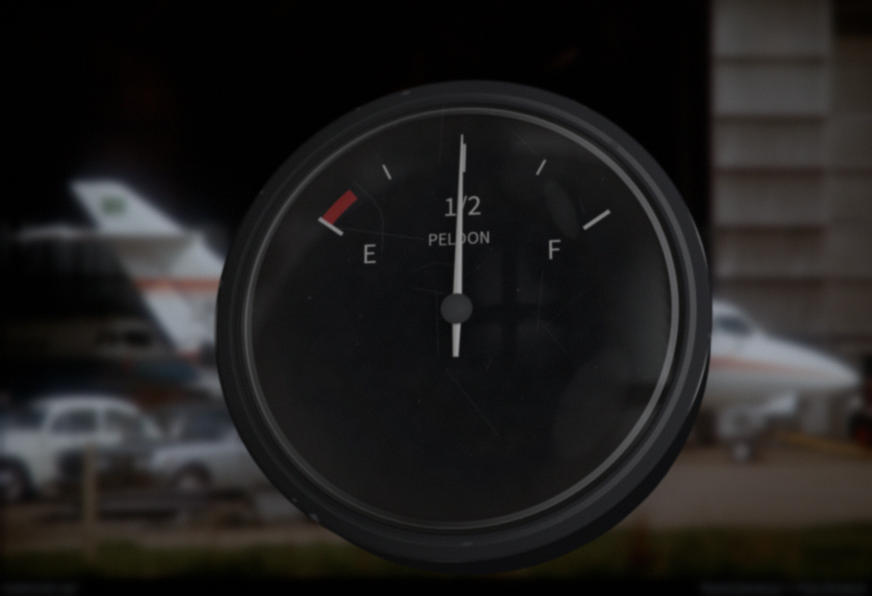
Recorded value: 0.5
